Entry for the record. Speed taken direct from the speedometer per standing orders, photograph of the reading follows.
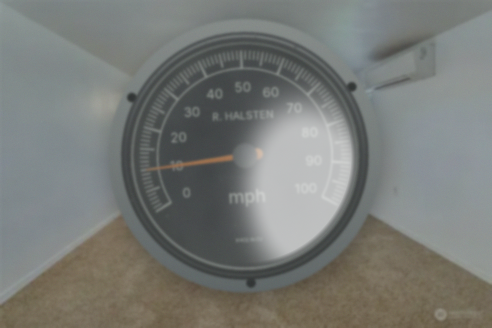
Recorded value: 10 mph
